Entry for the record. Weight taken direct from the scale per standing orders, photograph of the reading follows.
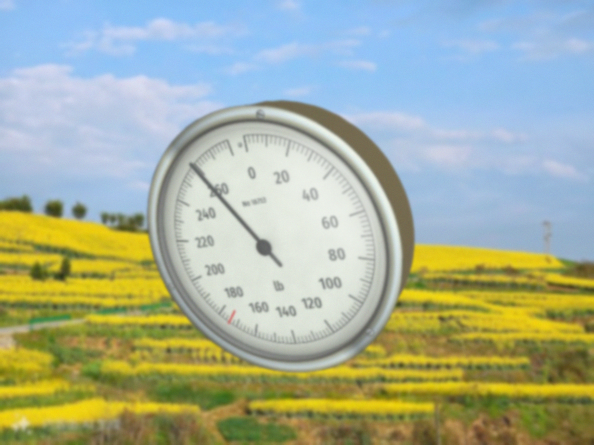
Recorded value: 260 lb
